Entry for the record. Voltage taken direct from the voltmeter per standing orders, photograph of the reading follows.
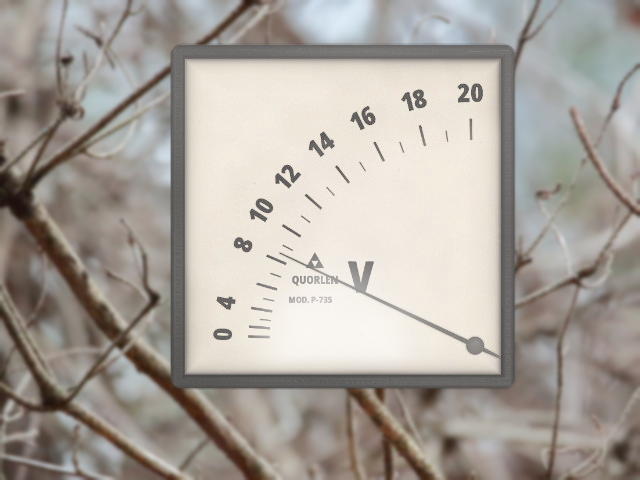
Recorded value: 8.5 V
